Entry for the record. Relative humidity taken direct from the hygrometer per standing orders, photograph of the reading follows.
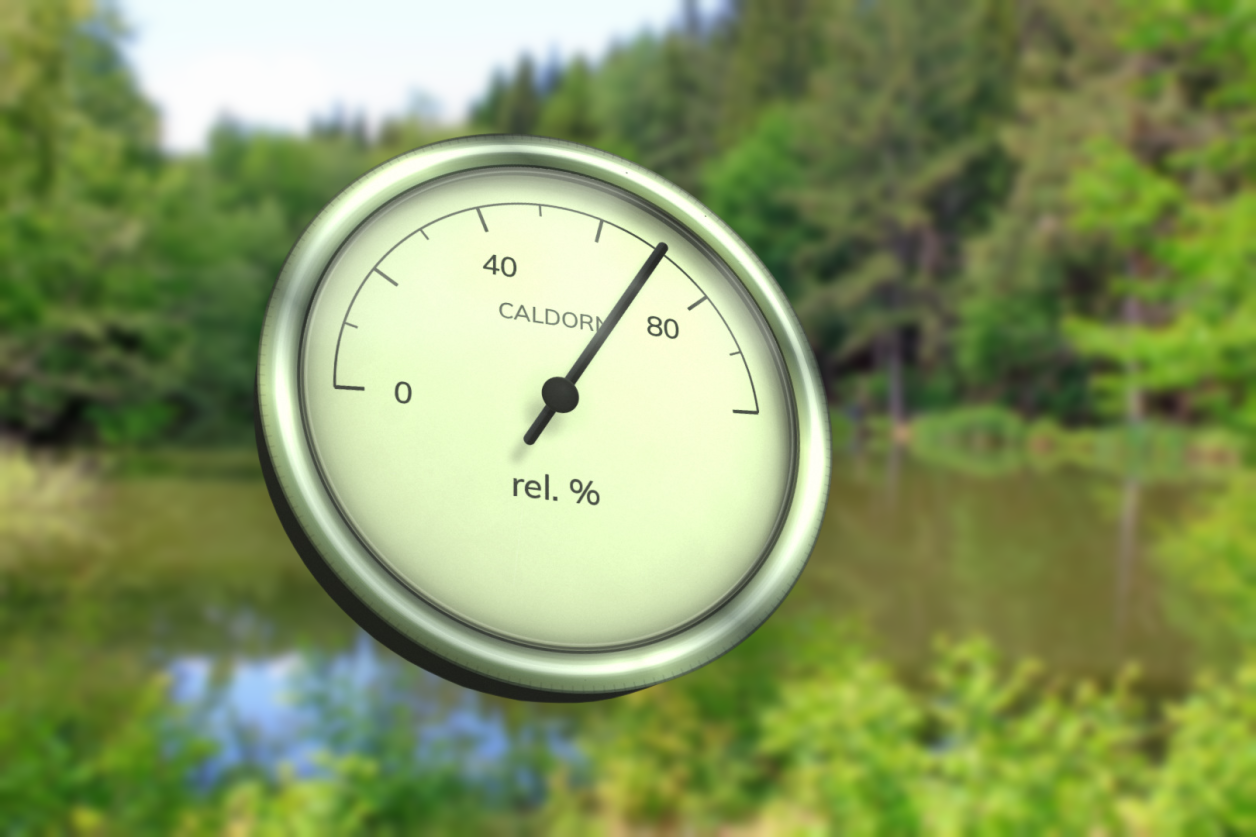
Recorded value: 70 %
